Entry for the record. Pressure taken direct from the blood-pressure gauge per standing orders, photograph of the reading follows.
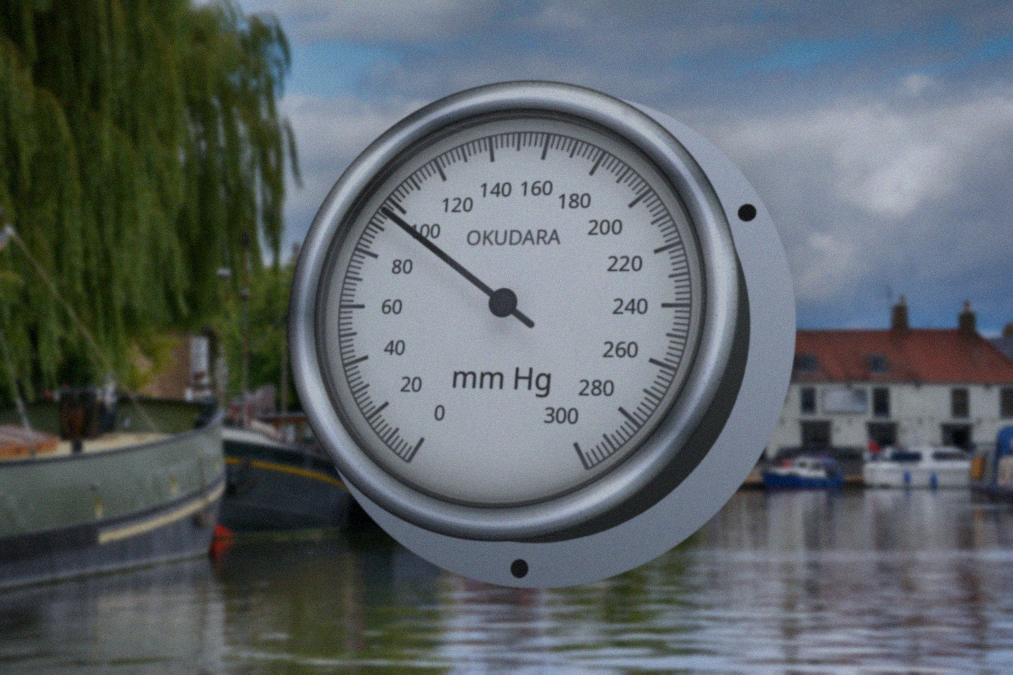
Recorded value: 96 mmHg
